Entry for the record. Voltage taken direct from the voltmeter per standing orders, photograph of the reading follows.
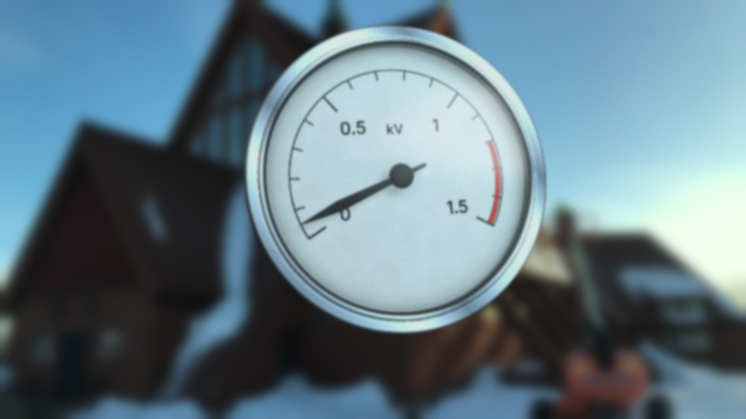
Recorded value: 0.05 kV
